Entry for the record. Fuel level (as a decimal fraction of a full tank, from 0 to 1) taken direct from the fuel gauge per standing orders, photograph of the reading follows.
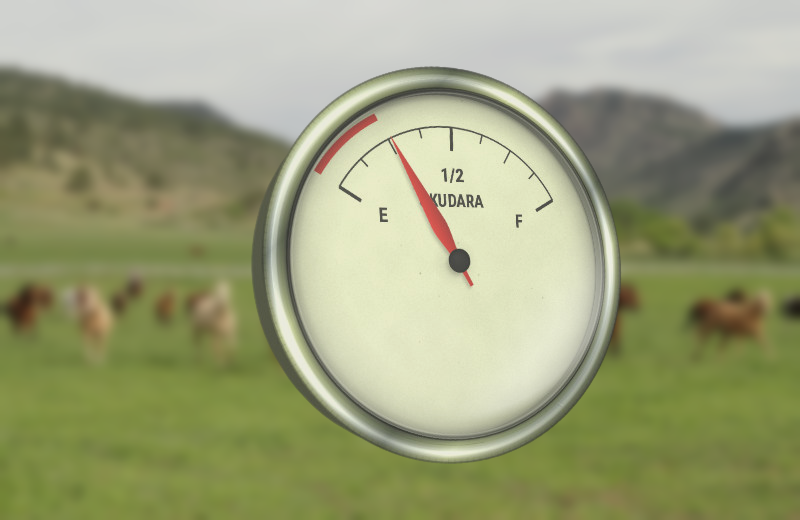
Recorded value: 0.25
